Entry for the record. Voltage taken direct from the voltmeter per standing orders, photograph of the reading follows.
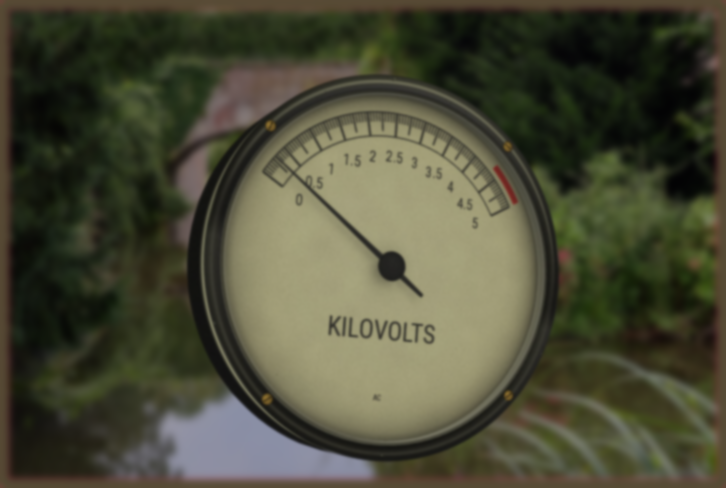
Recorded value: 0.25 kV
